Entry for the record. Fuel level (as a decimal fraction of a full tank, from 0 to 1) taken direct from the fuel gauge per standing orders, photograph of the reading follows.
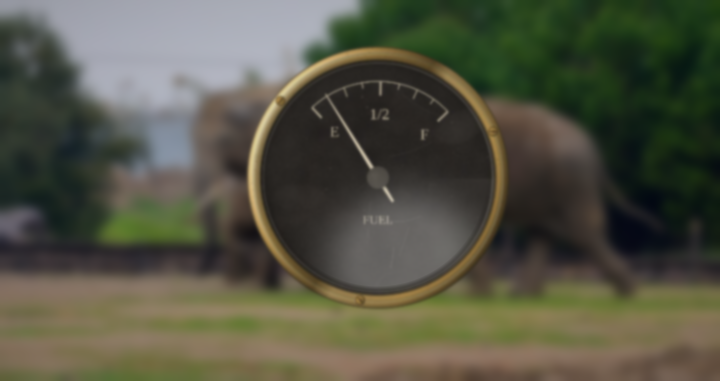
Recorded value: 0.125
